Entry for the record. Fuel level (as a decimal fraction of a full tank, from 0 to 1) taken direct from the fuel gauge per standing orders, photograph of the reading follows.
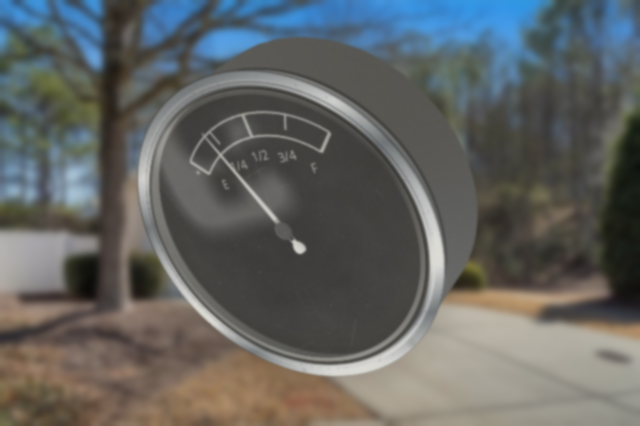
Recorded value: 0.25
